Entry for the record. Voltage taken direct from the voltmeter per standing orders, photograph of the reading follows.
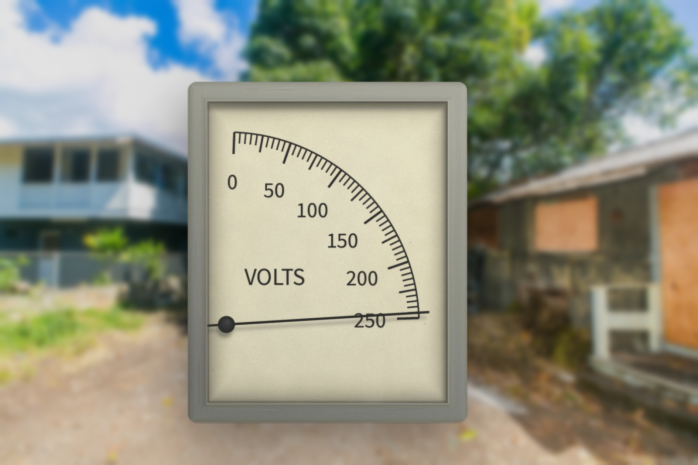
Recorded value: 245 V
